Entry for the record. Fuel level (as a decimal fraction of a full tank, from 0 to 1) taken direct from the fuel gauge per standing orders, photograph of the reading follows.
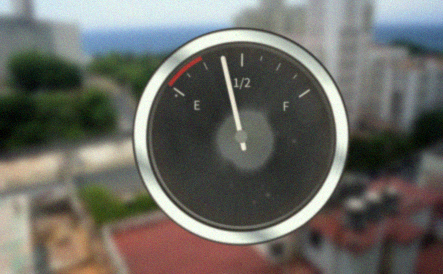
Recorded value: 0.375
